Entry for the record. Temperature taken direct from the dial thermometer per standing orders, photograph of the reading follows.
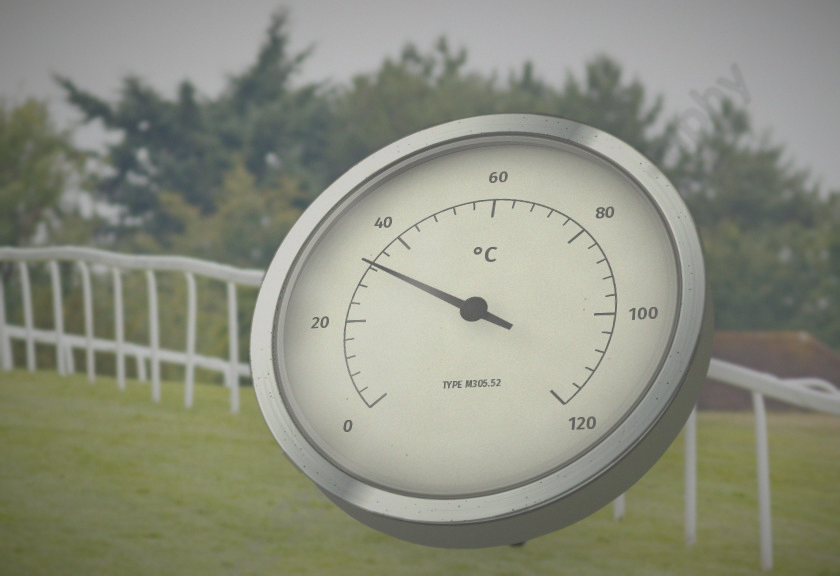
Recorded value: 32 °C
